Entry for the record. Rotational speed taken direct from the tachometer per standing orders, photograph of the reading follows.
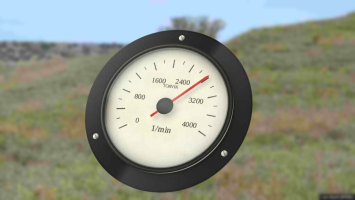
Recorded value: 2800 rpm
